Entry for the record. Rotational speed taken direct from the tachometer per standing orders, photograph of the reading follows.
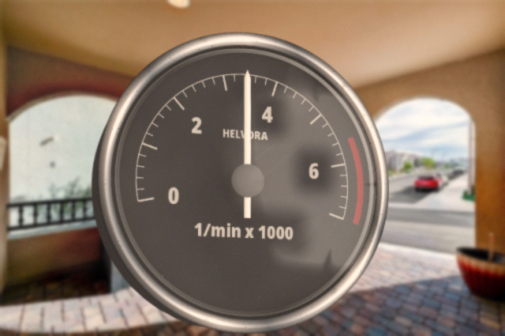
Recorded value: 3400 rpm
